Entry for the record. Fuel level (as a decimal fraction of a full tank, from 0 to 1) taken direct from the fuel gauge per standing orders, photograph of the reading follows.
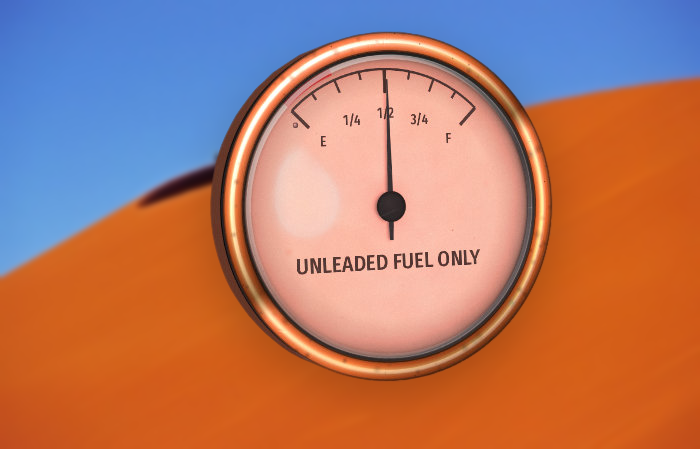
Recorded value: 0.5
